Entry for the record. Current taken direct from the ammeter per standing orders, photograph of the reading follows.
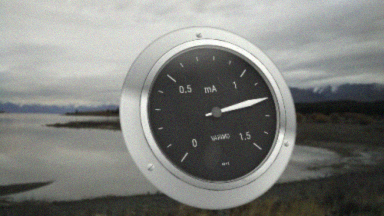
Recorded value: 1.2 mA
